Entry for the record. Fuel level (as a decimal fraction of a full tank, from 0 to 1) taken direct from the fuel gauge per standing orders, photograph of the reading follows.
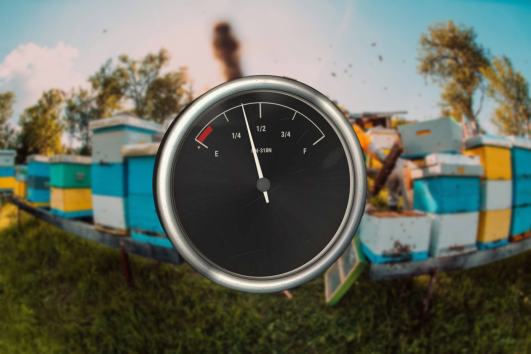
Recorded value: 0.375
